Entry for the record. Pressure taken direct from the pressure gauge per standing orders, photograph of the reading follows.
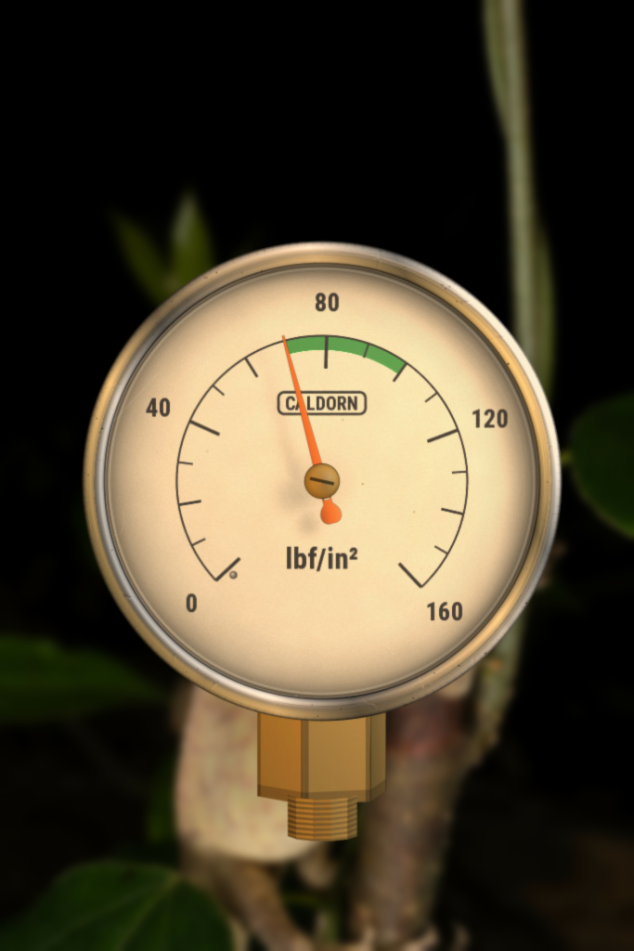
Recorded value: 70 psi
